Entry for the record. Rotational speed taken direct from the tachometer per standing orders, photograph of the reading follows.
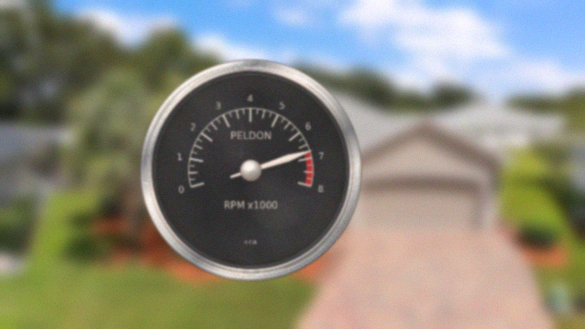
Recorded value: 6750 rpm
